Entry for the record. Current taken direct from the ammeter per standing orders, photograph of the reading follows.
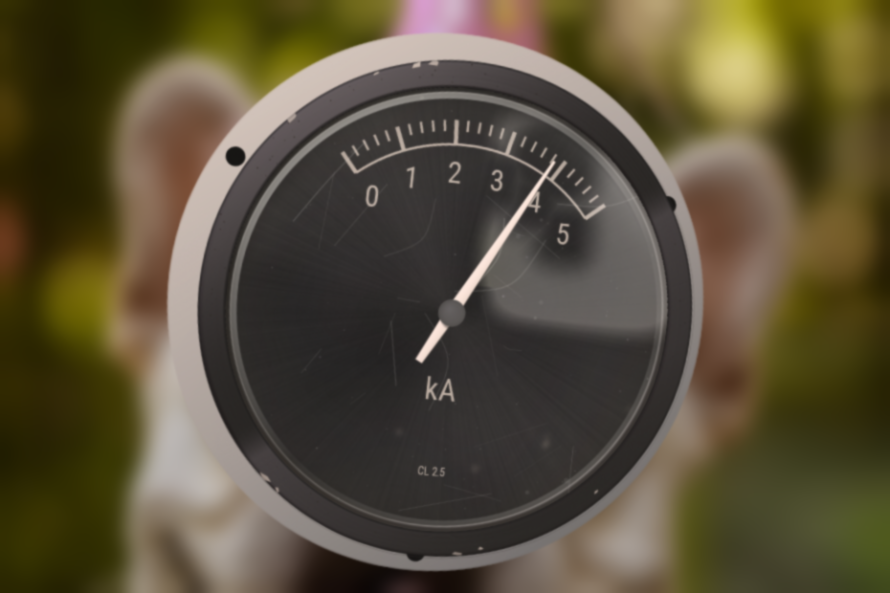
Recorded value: 3.8 kA
